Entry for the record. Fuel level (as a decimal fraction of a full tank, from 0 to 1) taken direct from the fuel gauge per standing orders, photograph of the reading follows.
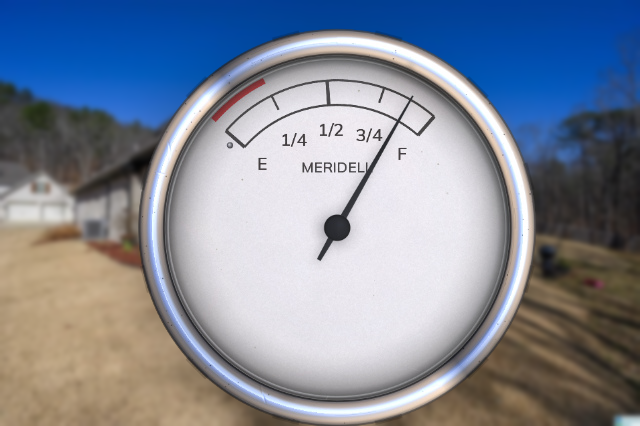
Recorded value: 0.875
